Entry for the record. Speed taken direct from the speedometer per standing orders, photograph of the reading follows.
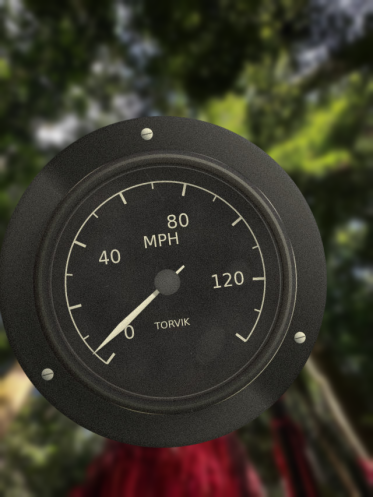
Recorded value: 5 mph
